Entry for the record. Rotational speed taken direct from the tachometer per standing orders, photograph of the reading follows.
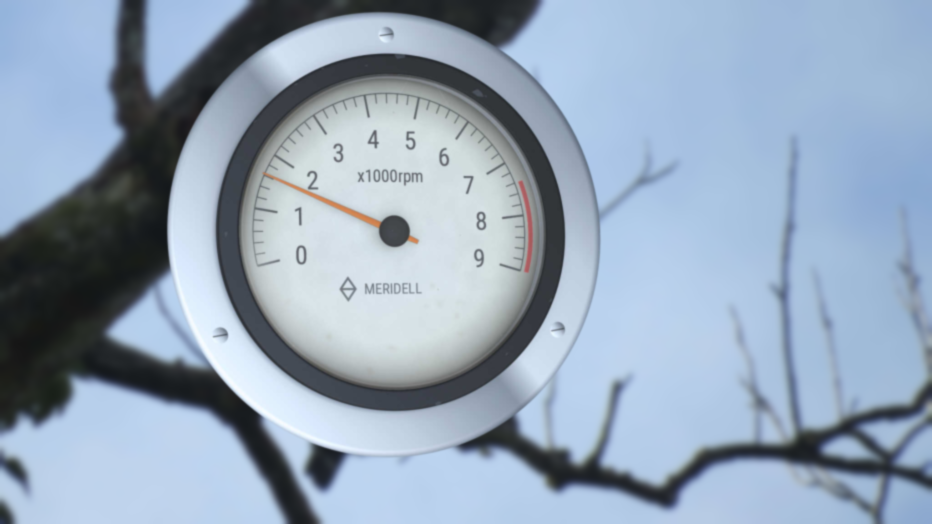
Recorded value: 1600 rpm
